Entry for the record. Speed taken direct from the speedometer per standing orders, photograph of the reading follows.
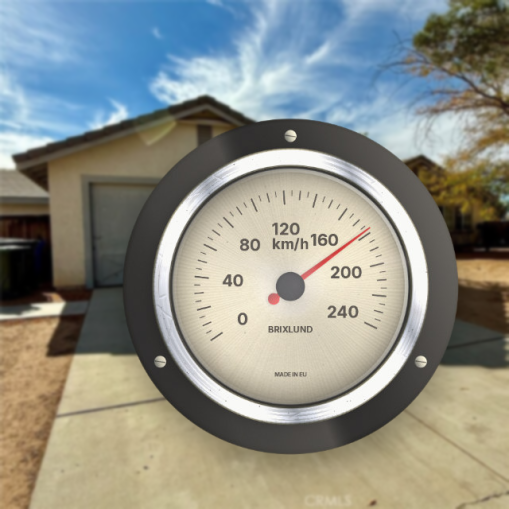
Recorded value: 177.5 km/h
